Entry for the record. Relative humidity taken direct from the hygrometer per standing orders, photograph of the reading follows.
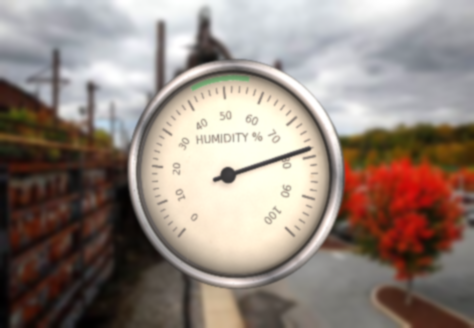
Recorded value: 78 %
